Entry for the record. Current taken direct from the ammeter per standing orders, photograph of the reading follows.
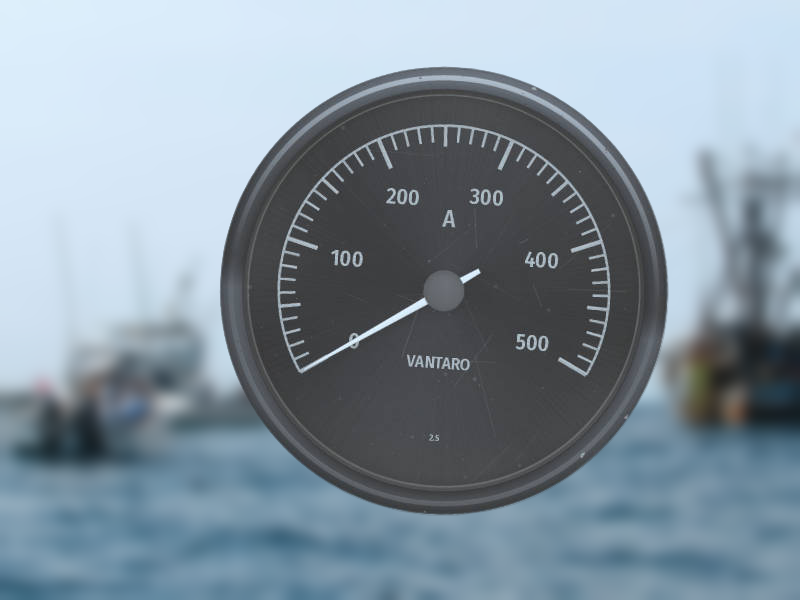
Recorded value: 0 A
